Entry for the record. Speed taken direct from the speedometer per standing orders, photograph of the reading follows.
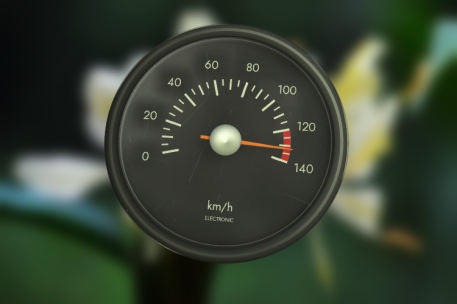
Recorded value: 132.5 km/h
